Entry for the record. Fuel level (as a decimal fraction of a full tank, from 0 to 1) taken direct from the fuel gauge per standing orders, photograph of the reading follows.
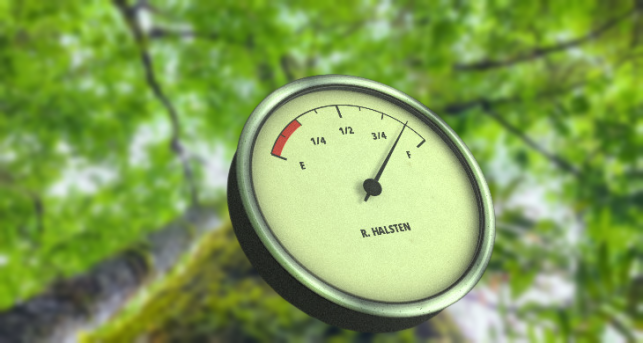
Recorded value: 0.875
